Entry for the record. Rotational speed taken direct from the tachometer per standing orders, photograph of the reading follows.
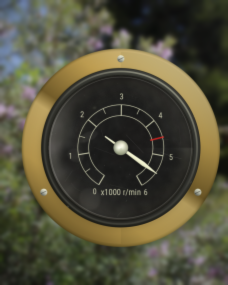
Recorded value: 5500 rpm
